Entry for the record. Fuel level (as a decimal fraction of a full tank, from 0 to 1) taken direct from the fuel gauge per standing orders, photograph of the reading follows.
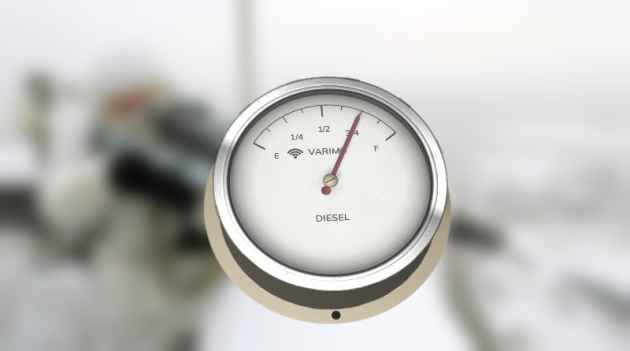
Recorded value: 0.75
